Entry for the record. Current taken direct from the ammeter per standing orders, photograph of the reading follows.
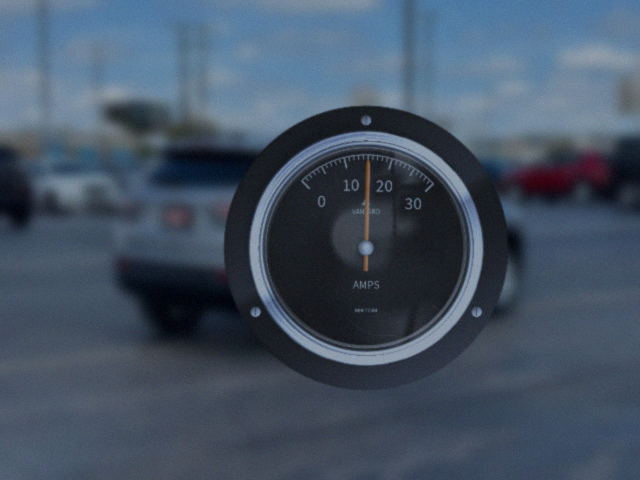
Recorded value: 15 A
